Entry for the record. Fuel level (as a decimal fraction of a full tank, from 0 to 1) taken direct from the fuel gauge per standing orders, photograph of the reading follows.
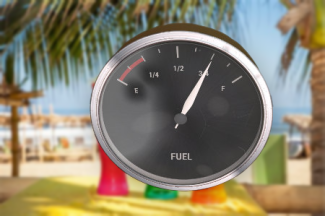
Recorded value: 0.75
